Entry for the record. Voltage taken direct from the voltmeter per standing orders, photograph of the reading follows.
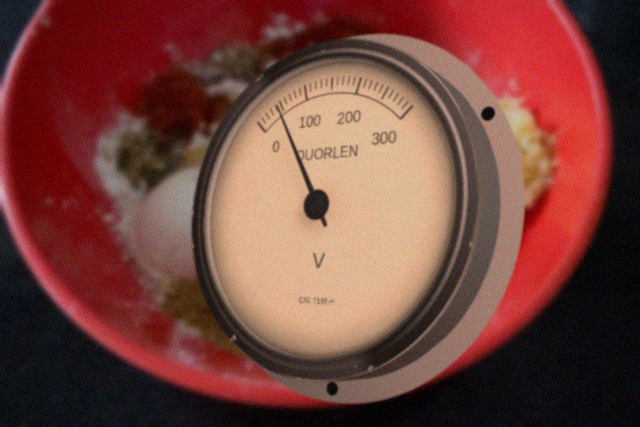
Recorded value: 50 V
